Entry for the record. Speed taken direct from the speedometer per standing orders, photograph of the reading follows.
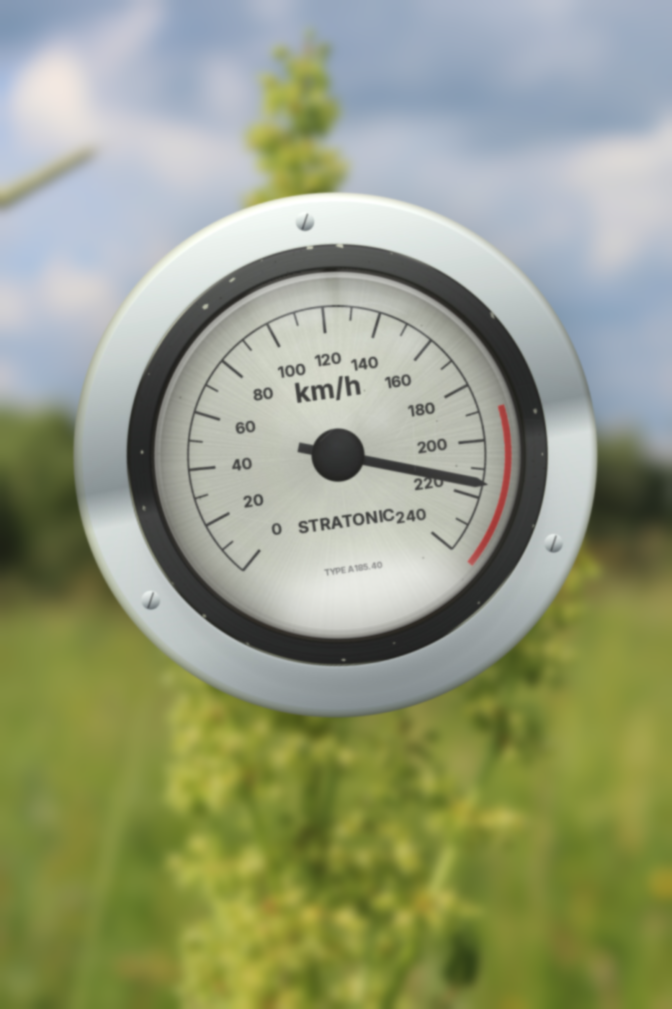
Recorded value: 215 km/h
